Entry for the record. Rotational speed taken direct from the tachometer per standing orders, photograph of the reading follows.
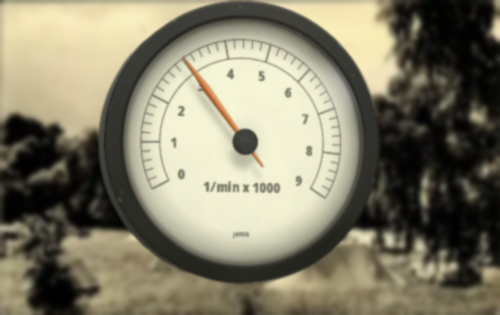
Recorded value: 3000 rpm
